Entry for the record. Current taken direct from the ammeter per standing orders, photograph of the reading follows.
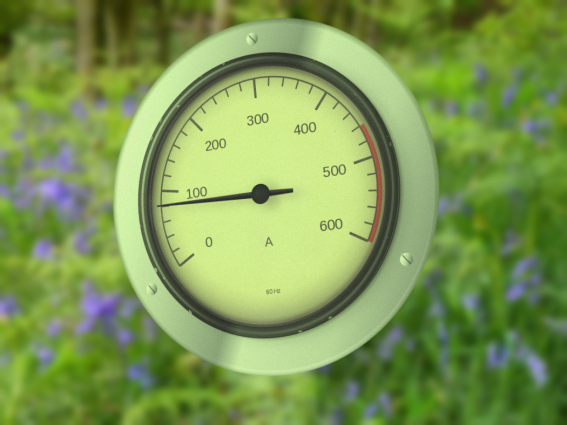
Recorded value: 80 A
